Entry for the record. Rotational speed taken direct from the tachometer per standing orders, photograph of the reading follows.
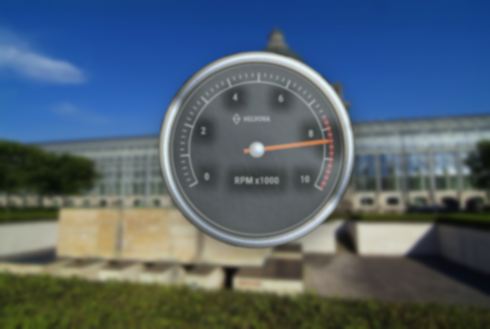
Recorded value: 8400 rpm
